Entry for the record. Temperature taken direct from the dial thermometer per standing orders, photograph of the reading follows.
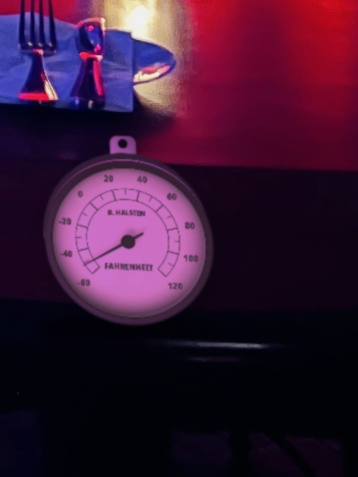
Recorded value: -50 °F
